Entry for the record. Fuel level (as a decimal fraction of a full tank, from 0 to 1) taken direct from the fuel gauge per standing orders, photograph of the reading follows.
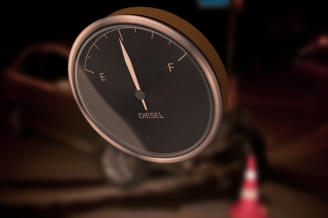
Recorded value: 0.5
